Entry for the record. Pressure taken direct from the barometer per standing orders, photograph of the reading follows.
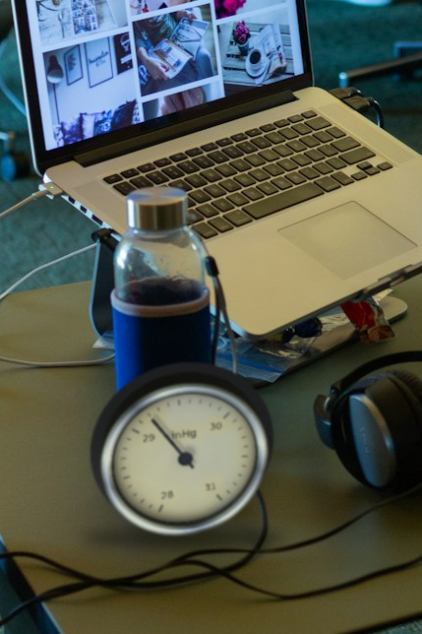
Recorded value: 29.2 inHg
